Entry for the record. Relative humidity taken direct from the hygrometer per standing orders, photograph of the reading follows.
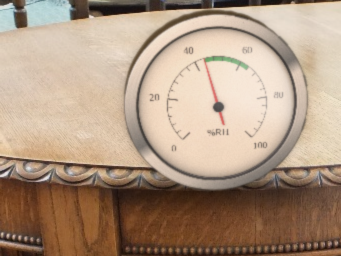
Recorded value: 44 %
